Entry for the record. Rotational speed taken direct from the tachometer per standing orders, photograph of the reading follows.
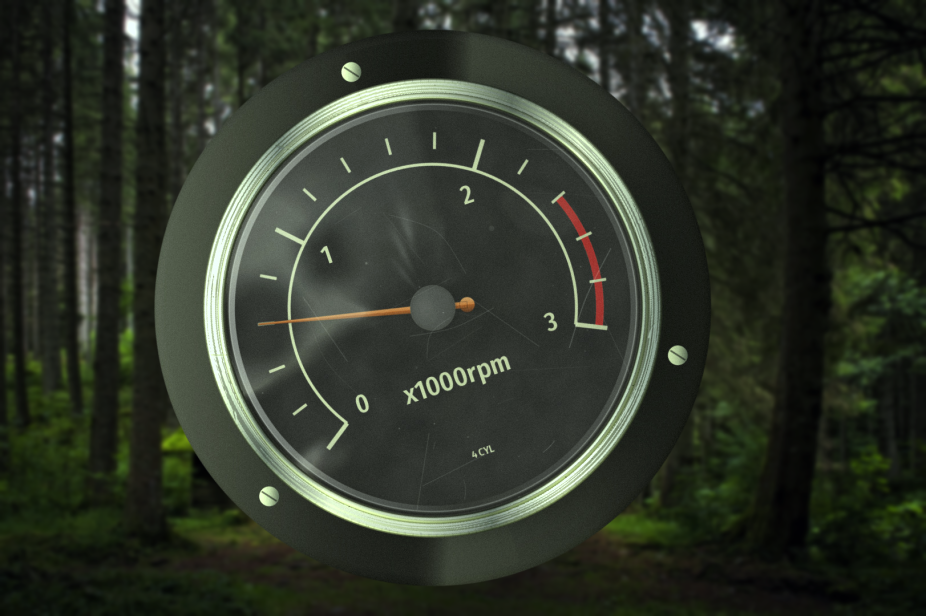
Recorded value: 600 rpm
